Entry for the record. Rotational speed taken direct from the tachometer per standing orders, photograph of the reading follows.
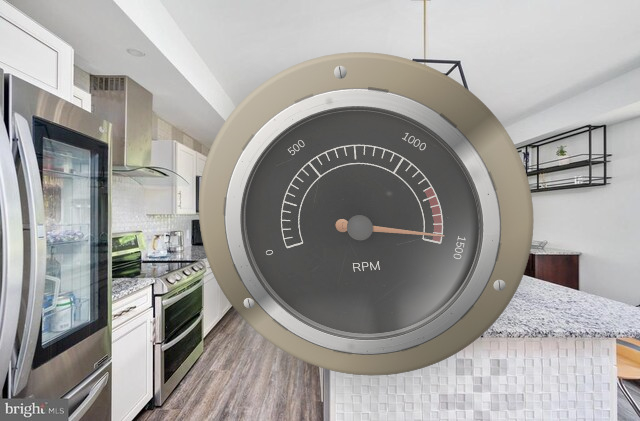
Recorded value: 1450 rpm
